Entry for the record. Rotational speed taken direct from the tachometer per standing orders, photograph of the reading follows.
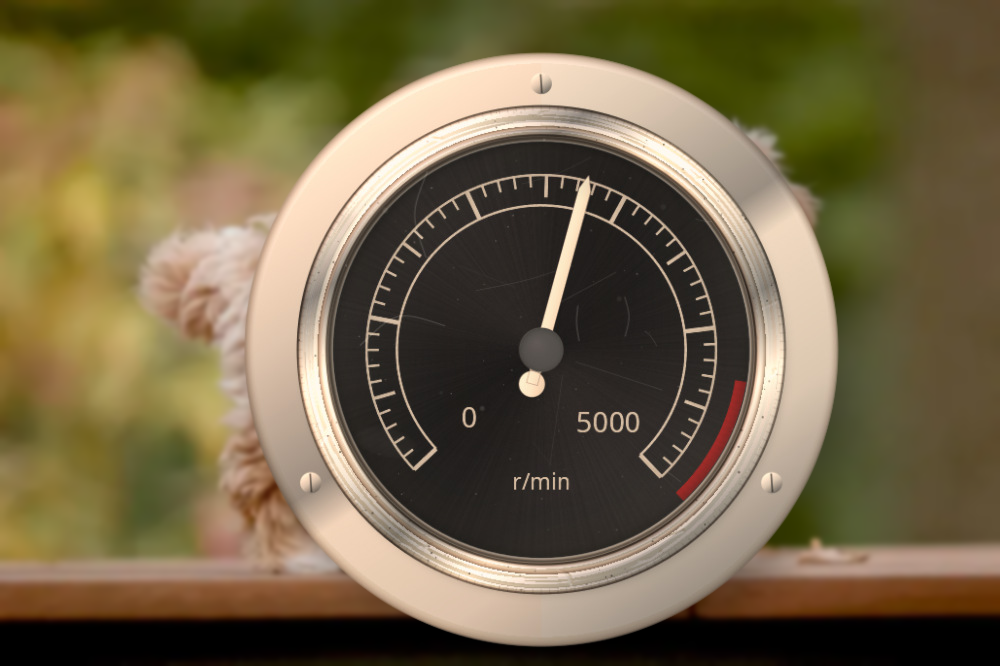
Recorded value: 2750 rpm
